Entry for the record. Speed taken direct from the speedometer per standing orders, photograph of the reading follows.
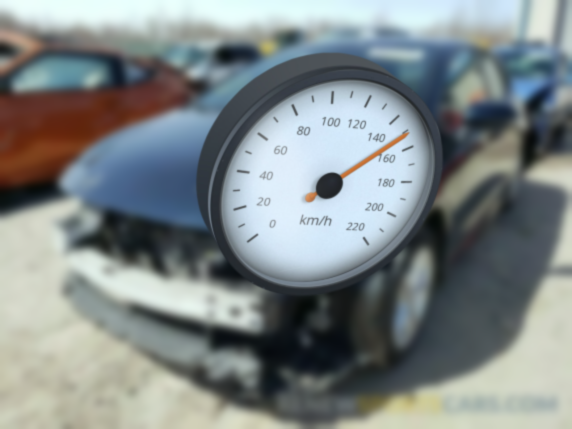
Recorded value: 150 km/h
